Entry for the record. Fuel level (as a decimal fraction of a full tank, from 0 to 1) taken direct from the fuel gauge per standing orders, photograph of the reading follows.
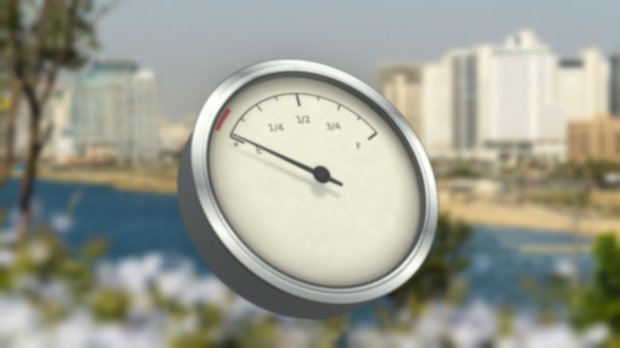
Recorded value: 0
